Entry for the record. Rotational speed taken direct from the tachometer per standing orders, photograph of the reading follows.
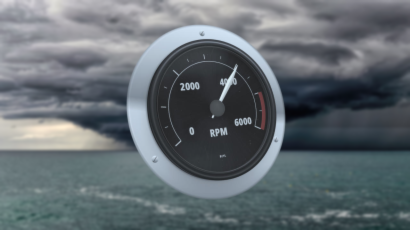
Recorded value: 4000 rpm
